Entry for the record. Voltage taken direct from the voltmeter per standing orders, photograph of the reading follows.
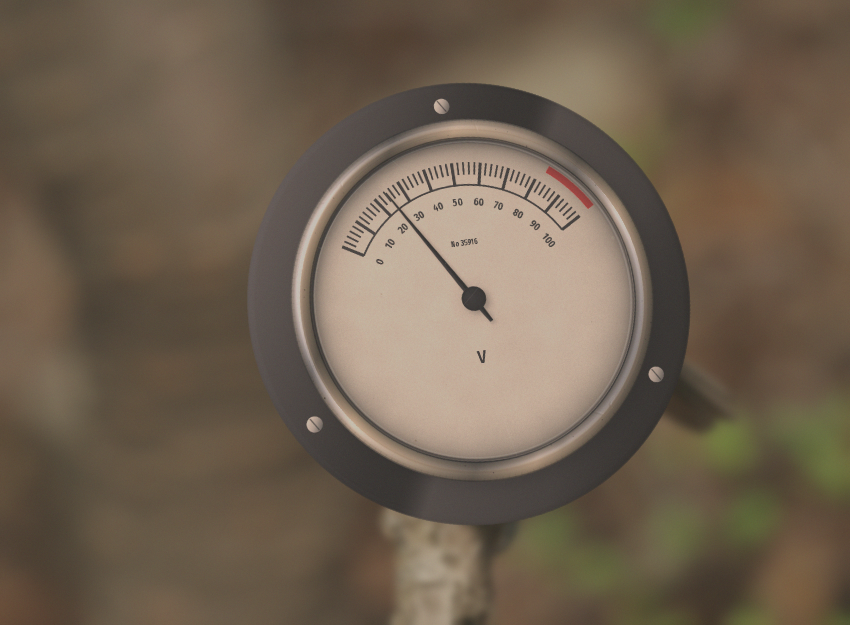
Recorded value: 24 V
